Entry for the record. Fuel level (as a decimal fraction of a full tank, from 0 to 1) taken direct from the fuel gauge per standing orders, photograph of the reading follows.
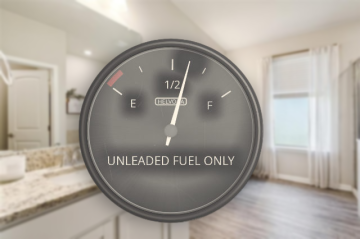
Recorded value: 0.625
